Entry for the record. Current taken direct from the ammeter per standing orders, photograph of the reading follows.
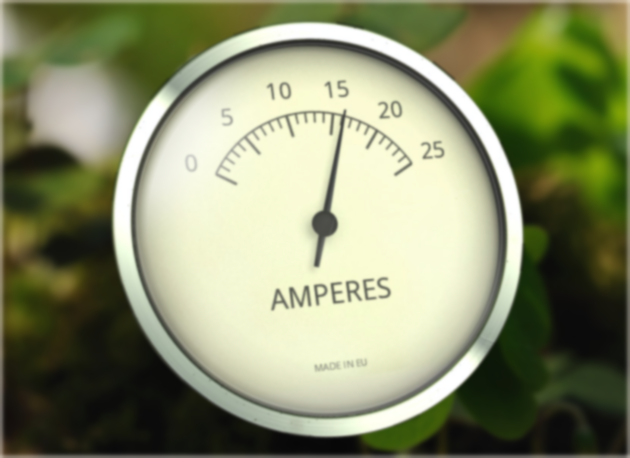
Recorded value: 16 A
